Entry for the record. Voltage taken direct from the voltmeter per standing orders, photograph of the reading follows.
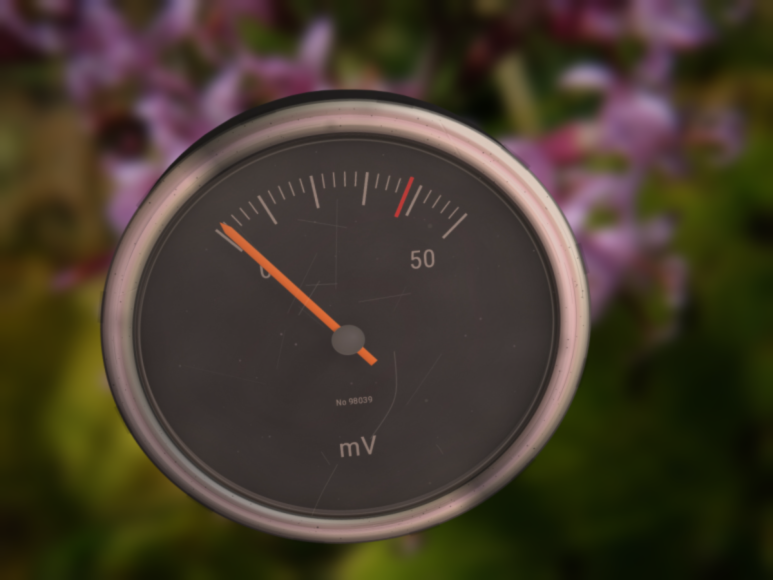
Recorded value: 2 mV
